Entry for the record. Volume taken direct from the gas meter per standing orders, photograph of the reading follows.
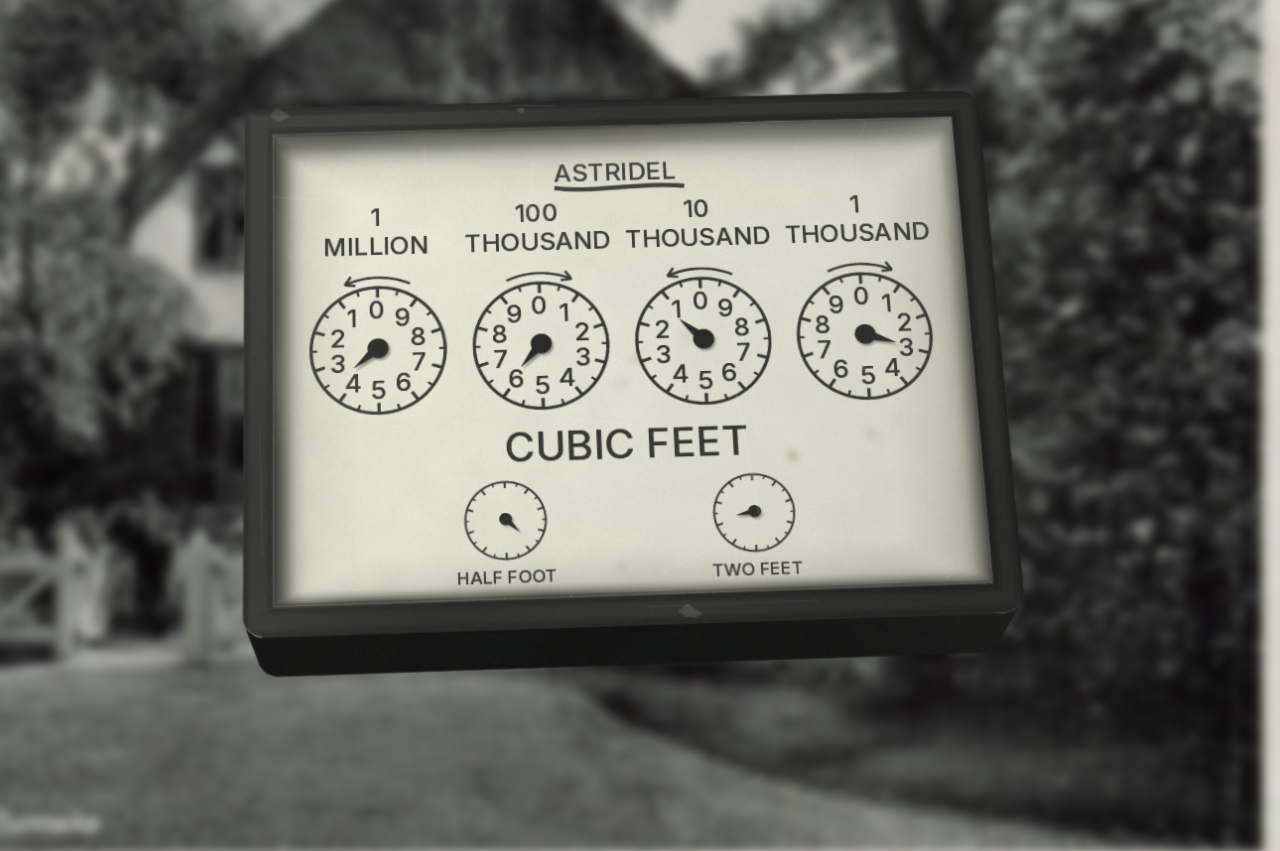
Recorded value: 361300 ft³
